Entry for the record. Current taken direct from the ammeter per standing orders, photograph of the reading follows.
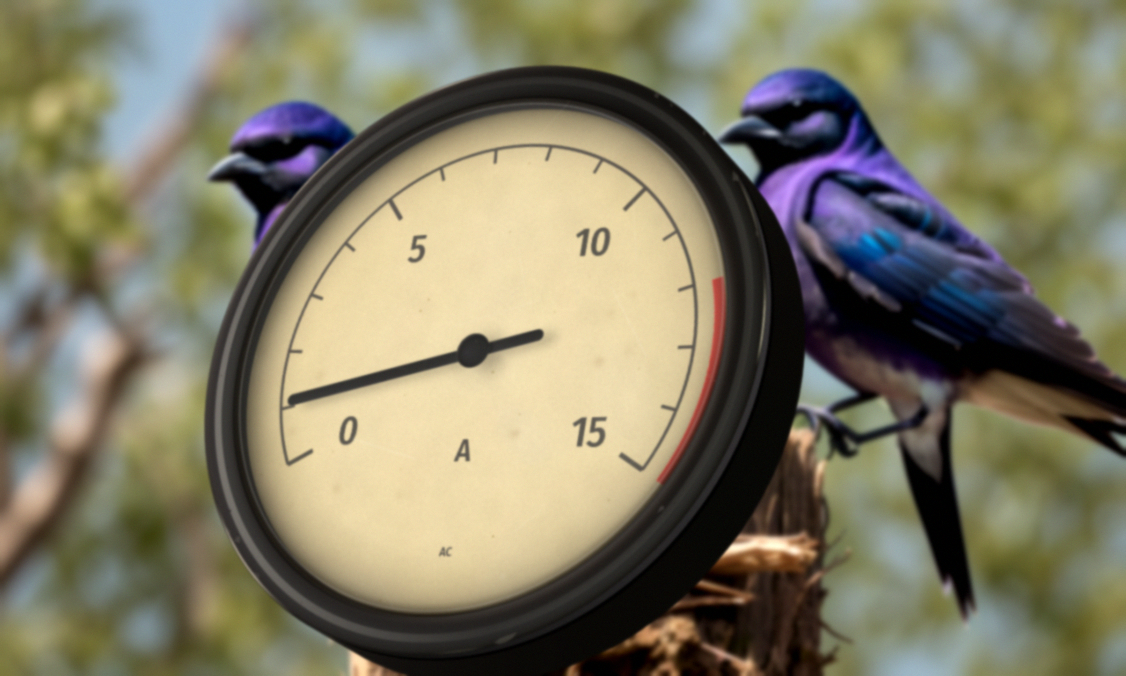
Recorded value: 1 A
